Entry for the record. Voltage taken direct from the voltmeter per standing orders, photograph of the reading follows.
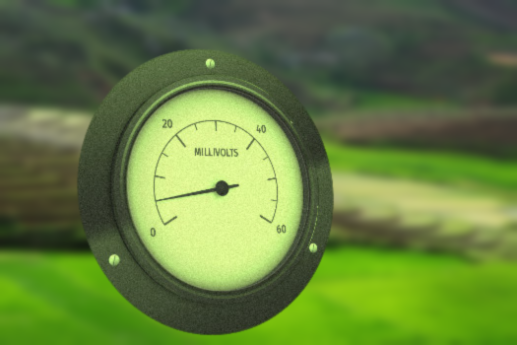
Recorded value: 5 mV
